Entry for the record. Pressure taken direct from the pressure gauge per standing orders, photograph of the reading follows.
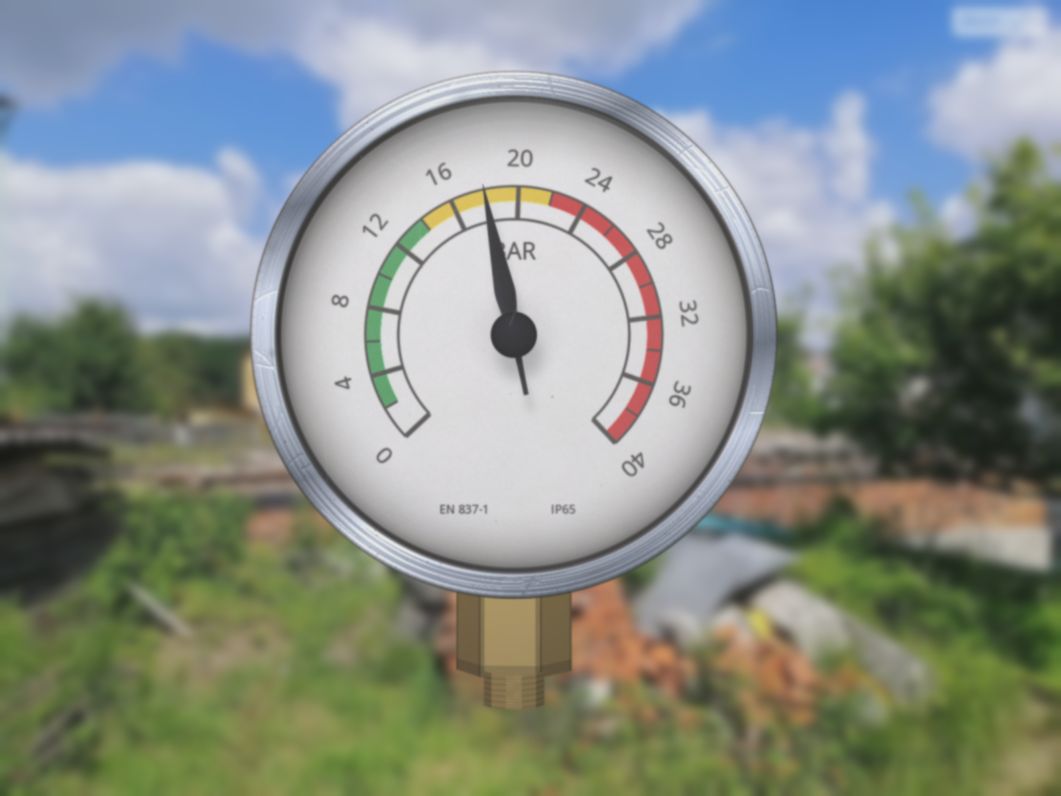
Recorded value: 18 bar
